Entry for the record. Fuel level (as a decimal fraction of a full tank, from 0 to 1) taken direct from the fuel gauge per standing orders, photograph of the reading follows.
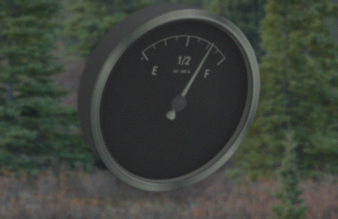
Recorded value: 0.75
